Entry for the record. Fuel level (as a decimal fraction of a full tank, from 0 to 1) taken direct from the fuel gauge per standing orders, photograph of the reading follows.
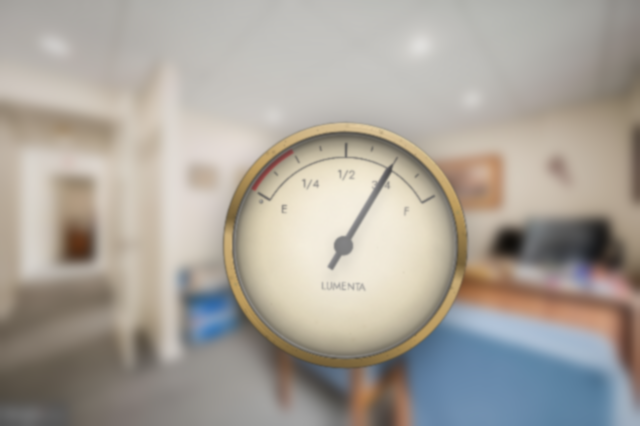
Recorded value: 0.75
